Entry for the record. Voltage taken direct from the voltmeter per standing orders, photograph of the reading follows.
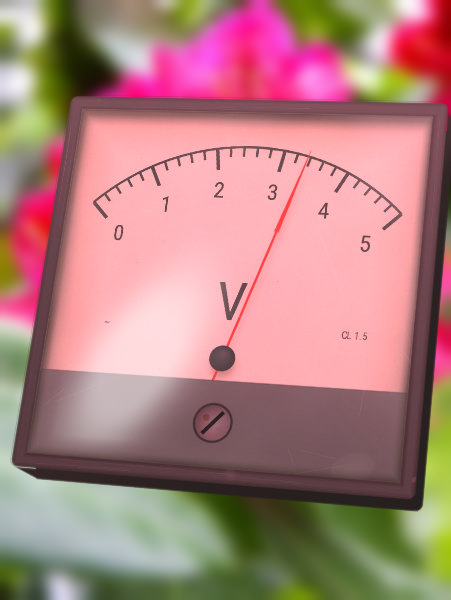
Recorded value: 3.4 V
